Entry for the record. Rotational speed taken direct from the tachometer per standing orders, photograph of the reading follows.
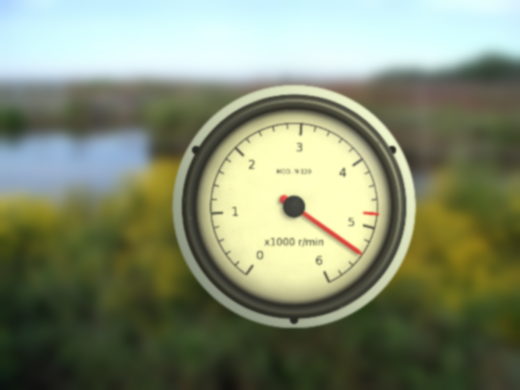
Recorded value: 5400 rpm
